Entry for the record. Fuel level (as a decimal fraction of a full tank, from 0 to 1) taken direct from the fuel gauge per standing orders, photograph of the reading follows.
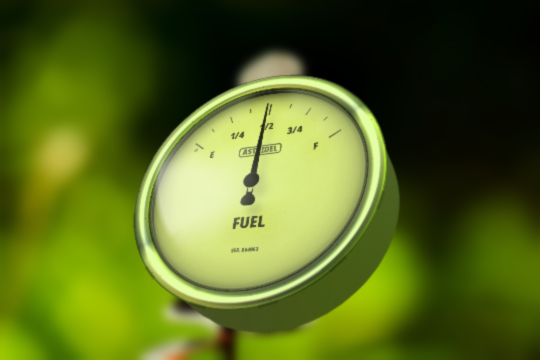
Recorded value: 0.5
